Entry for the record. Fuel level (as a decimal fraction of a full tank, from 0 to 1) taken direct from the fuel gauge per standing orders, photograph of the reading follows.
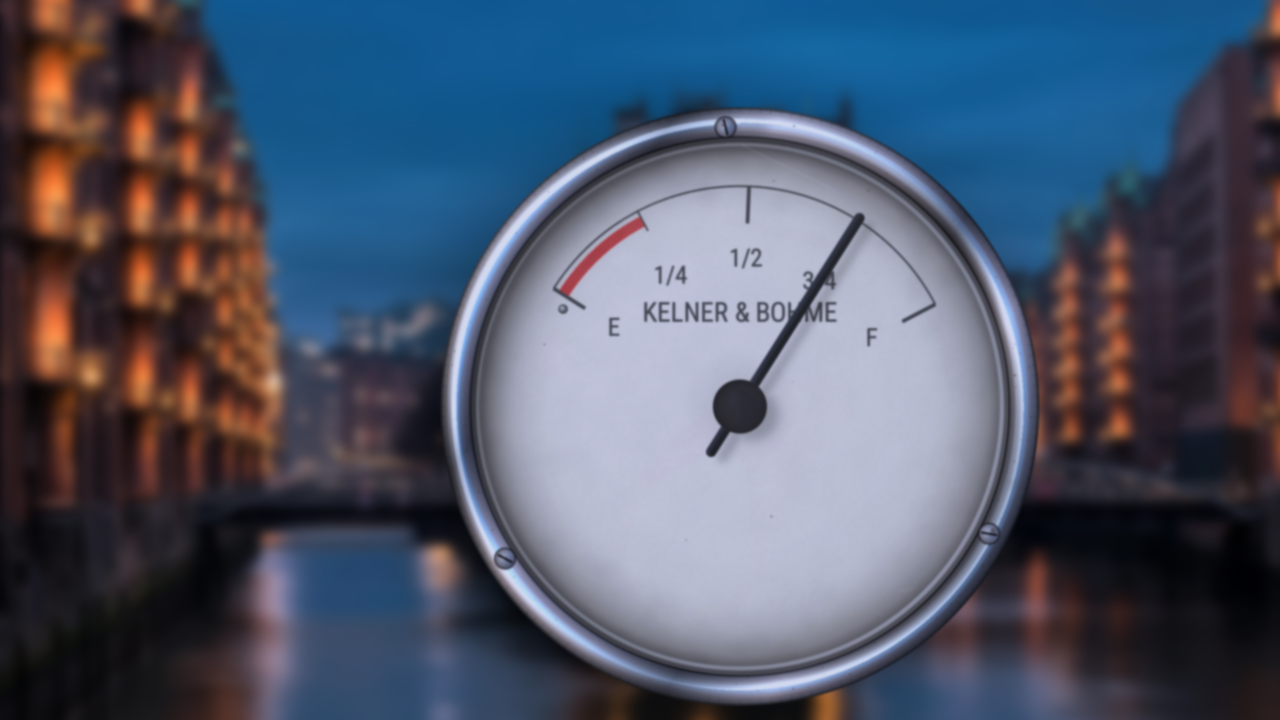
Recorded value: 0.75
